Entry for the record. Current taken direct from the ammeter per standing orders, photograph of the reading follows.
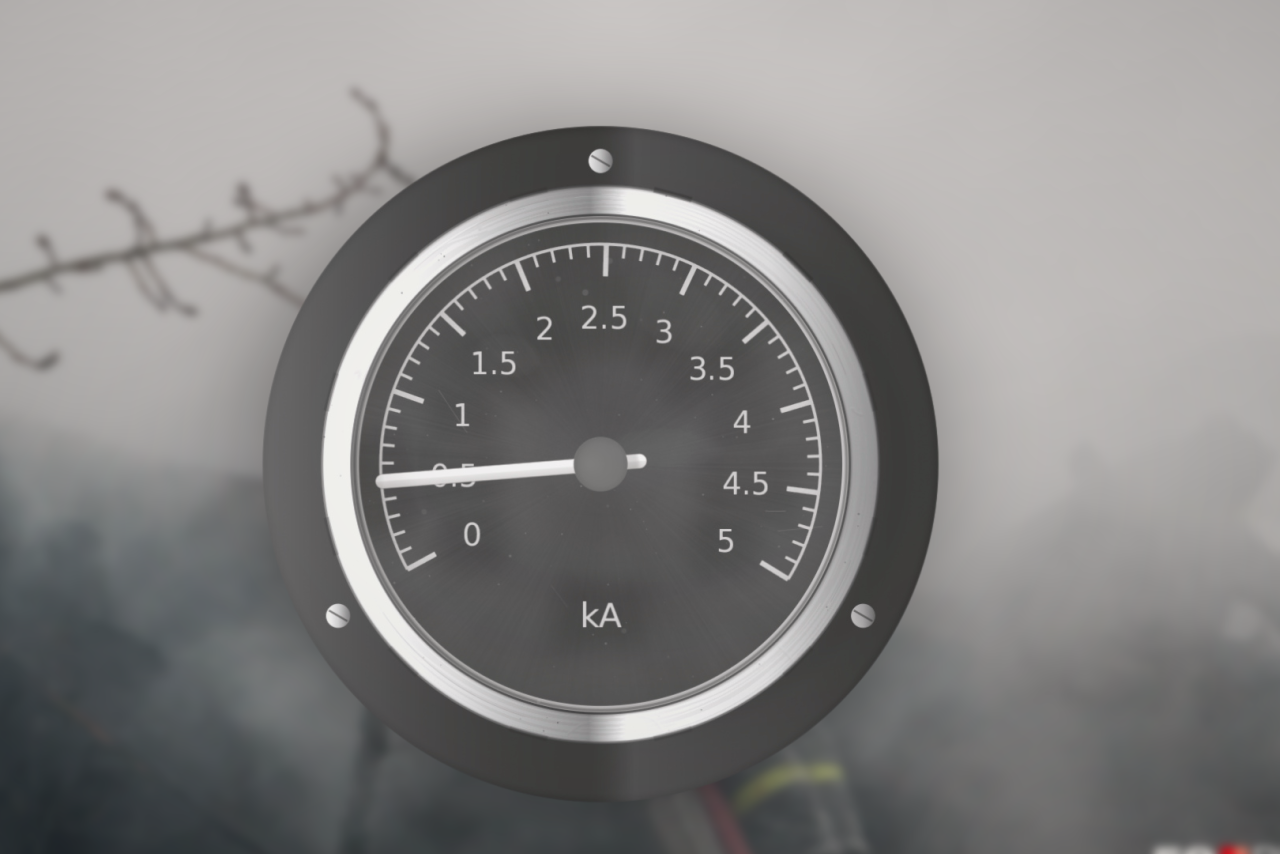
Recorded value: 0.5 kA
